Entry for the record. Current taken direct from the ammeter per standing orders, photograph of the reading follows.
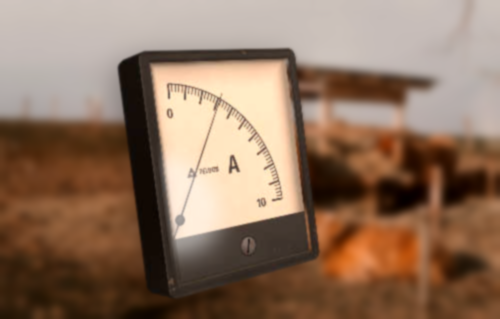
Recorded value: 3 A
